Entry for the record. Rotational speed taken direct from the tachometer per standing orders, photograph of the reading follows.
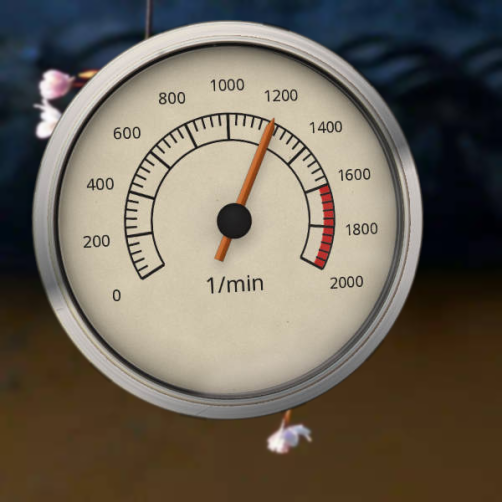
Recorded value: 1200 rpm
